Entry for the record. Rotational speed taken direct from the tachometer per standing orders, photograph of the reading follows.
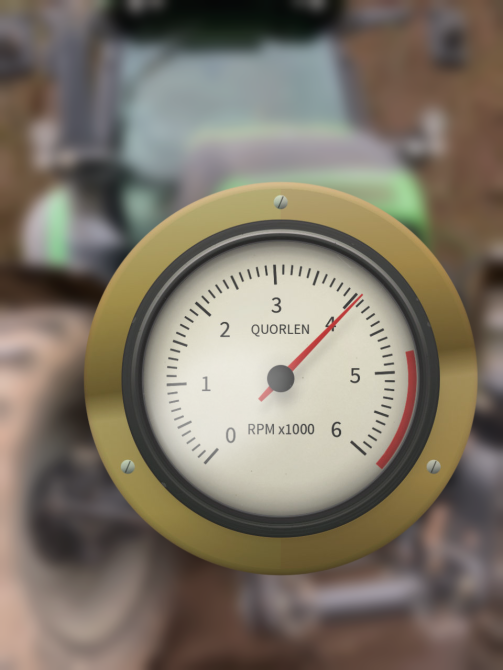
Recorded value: 4050 rpm
